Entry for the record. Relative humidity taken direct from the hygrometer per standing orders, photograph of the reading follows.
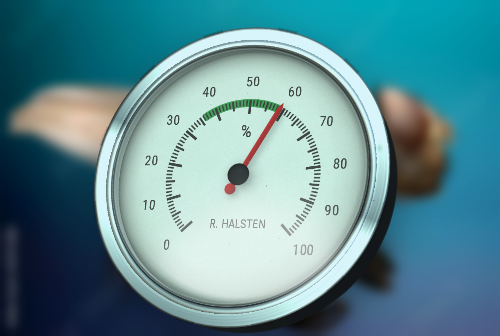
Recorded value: 60 %
